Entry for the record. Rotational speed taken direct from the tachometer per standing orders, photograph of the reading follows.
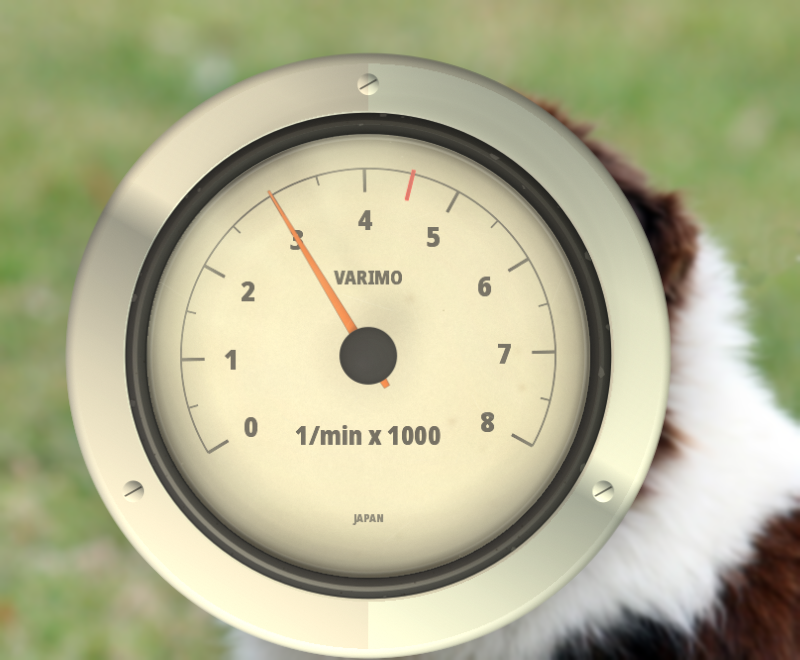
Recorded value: 3000 rpm
